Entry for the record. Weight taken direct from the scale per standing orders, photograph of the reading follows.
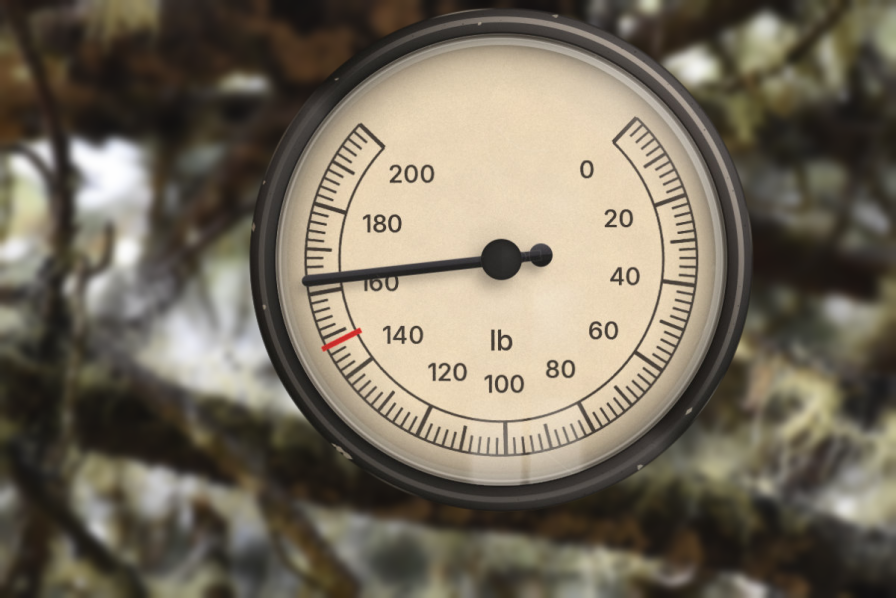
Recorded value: 163 lb
